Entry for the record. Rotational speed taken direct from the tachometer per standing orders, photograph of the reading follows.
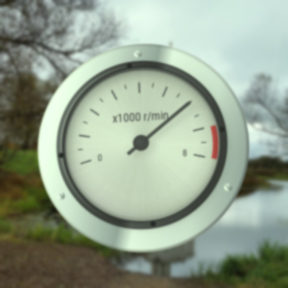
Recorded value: 6000 rpm
